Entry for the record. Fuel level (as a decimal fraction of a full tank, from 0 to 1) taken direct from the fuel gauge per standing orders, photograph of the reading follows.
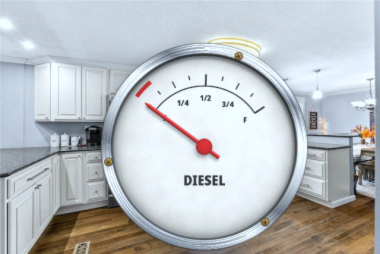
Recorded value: 0
